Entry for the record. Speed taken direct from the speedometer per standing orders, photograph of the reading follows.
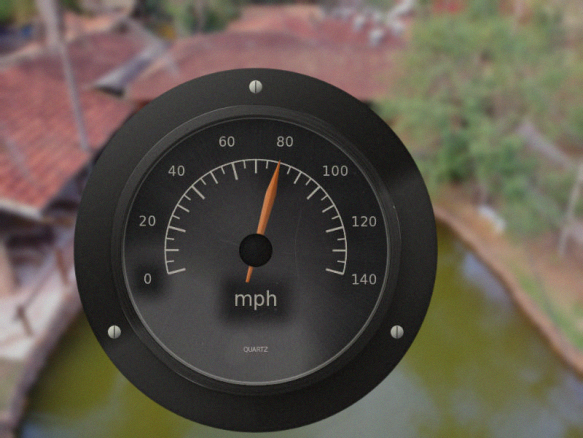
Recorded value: 80 mph
